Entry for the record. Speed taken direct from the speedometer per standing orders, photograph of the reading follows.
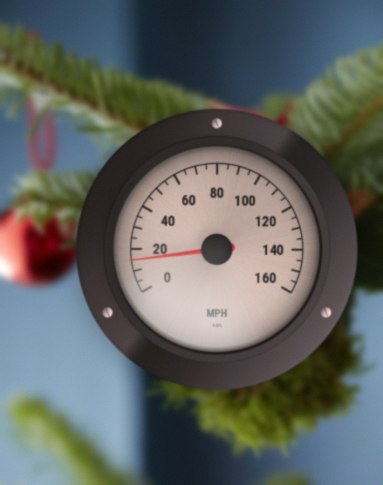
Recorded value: 15 mph
